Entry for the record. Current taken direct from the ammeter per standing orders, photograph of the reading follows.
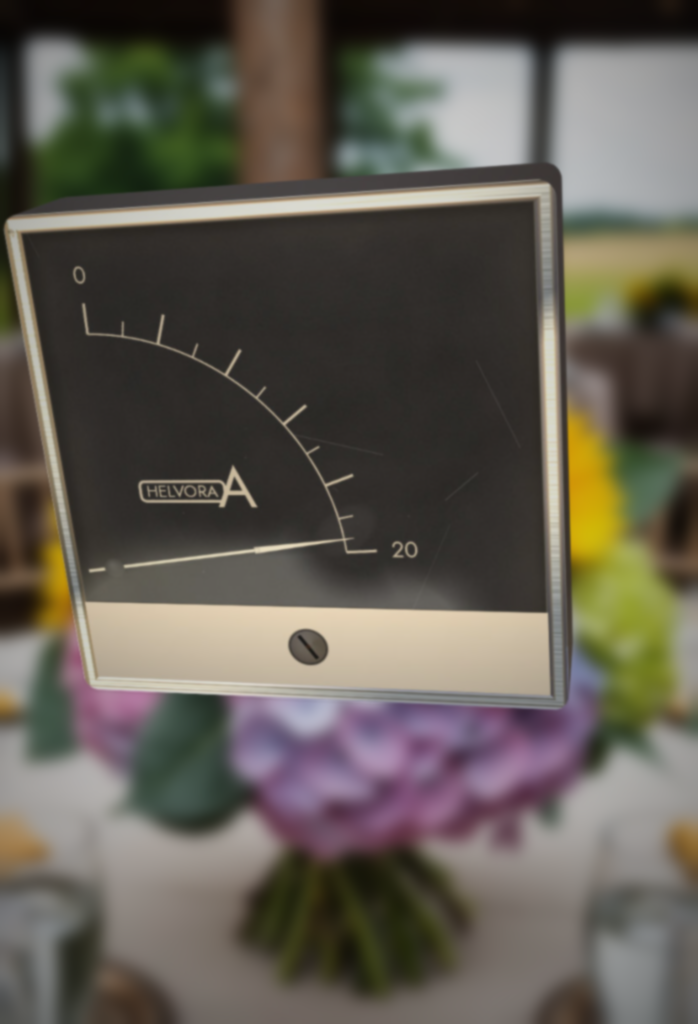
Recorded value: 19 A
